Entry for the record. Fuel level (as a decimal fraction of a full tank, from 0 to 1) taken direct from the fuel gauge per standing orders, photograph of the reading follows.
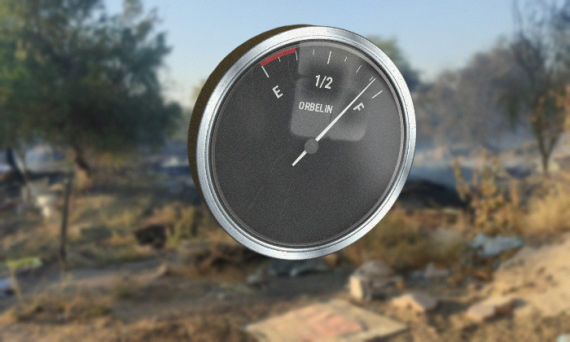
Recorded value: 0.875
